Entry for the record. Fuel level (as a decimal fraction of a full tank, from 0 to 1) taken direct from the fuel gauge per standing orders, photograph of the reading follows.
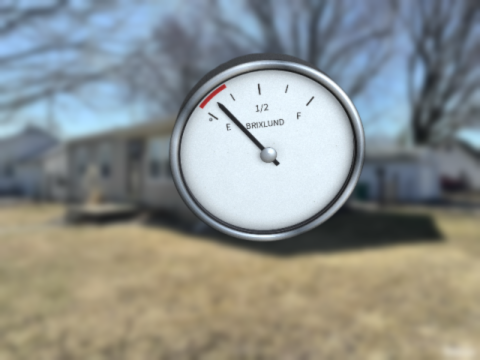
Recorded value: 0.125
